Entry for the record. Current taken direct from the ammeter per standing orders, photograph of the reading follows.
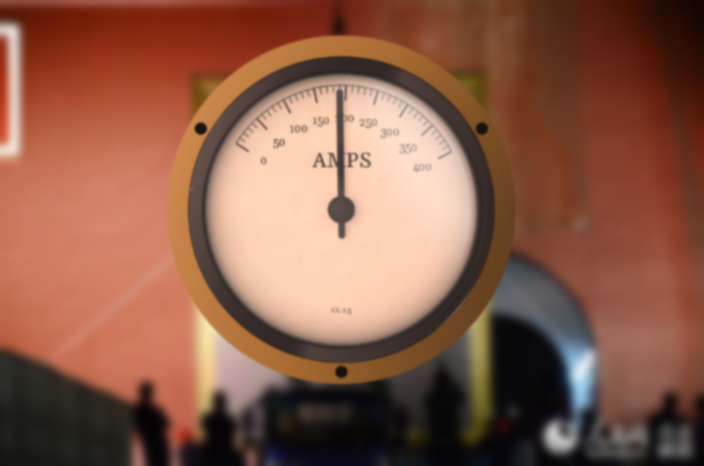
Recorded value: 190 A
